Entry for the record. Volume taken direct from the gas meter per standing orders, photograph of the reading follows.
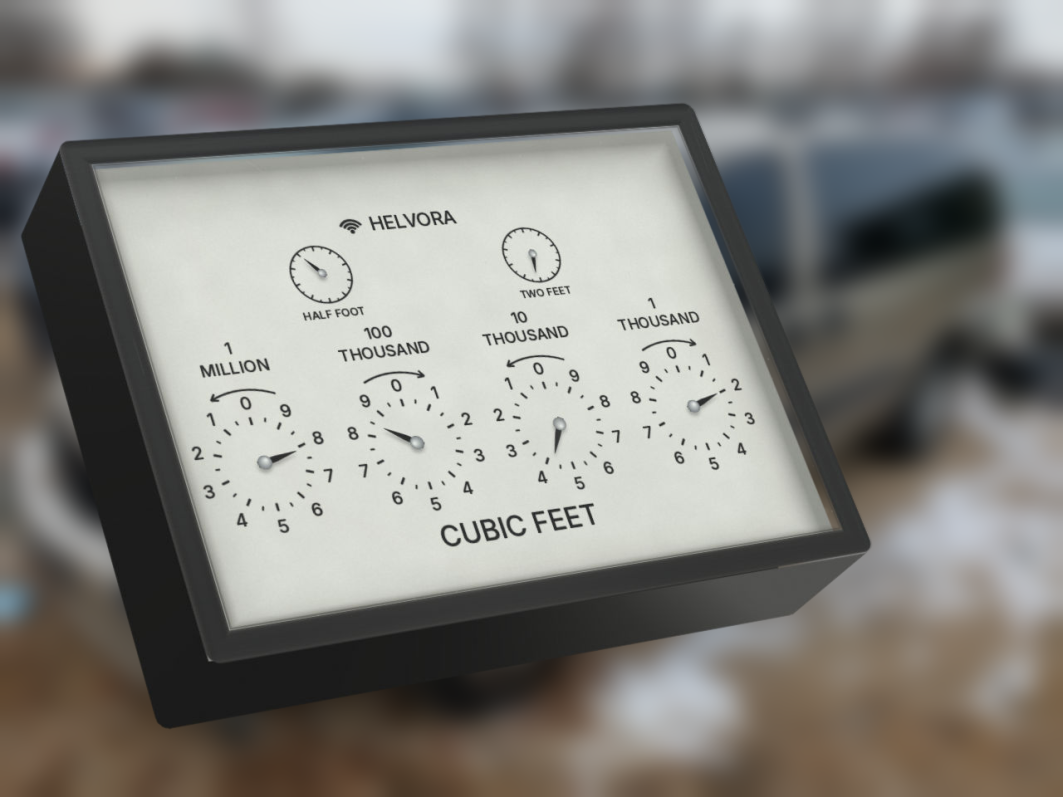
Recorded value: 784200 ft³
